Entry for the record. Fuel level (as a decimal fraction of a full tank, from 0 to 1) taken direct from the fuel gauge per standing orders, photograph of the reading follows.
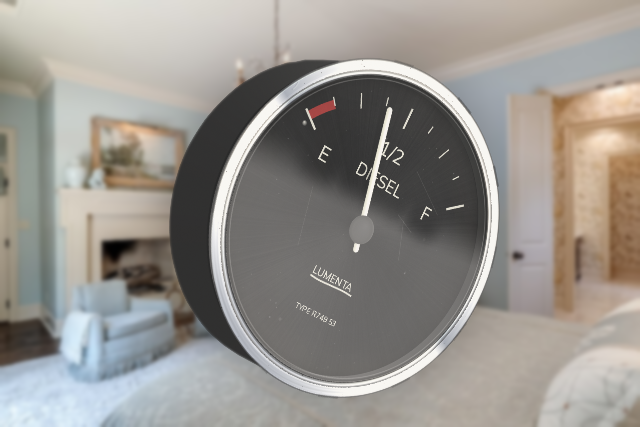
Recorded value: 0.375
